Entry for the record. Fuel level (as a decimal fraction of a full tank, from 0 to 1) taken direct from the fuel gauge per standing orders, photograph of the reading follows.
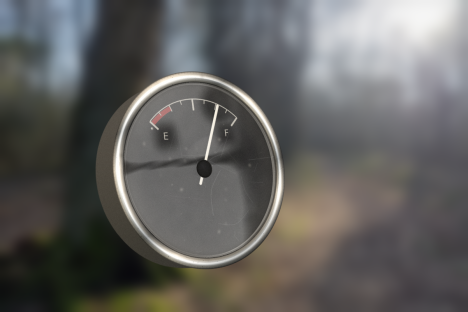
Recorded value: 0.75
